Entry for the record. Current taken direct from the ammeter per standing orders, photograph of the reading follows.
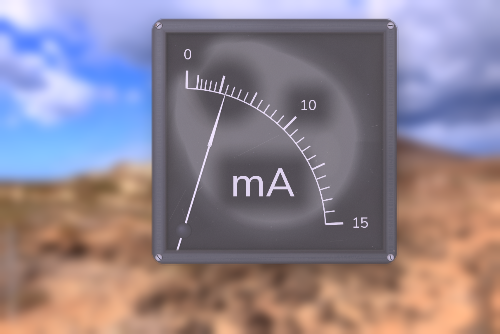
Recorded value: 5.5 mA
